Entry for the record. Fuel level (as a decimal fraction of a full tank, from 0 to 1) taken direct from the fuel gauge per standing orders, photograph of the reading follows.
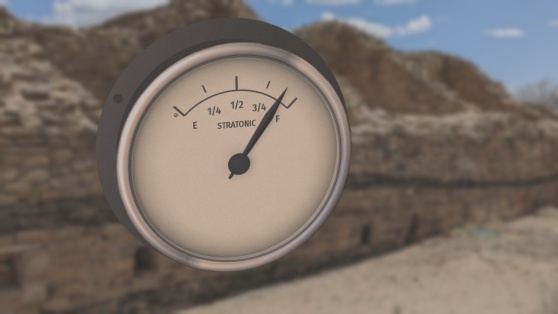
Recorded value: 0.875
